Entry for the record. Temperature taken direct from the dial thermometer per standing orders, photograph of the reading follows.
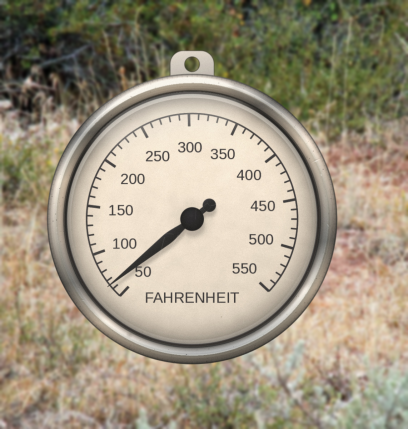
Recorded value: 65 °F
